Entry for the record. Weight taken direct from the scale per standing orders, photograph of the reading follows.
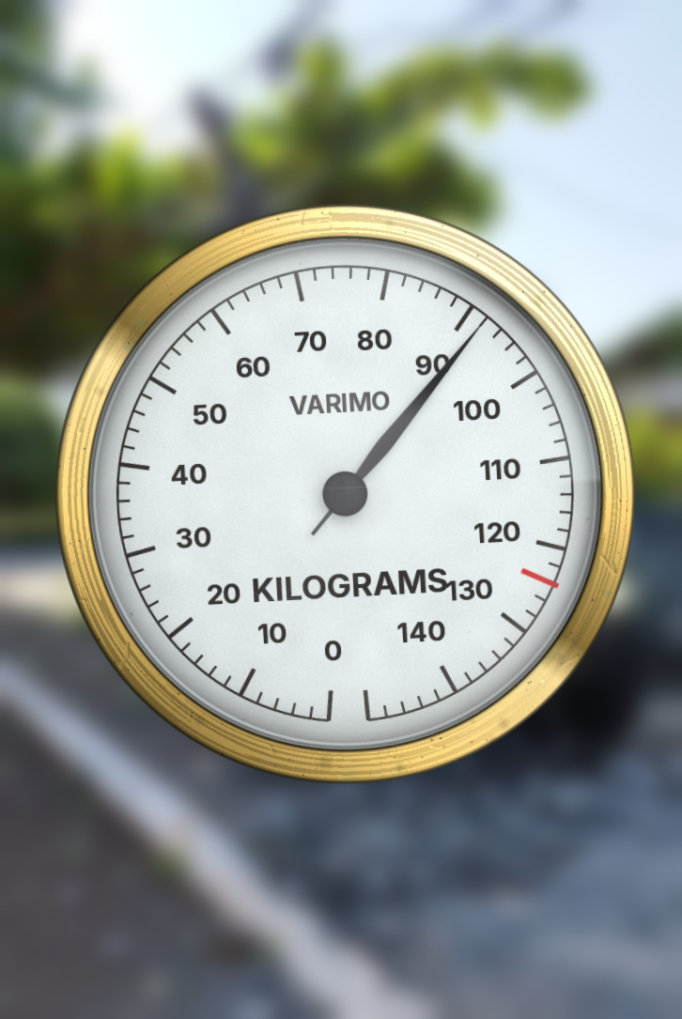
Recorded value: 92 kg
